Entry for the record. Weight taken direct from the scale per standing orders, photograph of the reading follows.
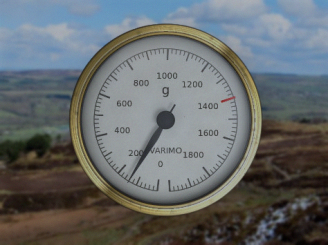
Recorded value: 140 g
